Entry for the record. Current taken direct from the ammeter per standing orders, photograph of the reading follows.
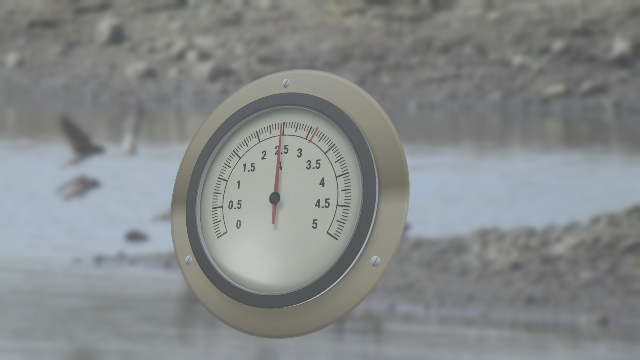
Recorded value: 2.5 A
